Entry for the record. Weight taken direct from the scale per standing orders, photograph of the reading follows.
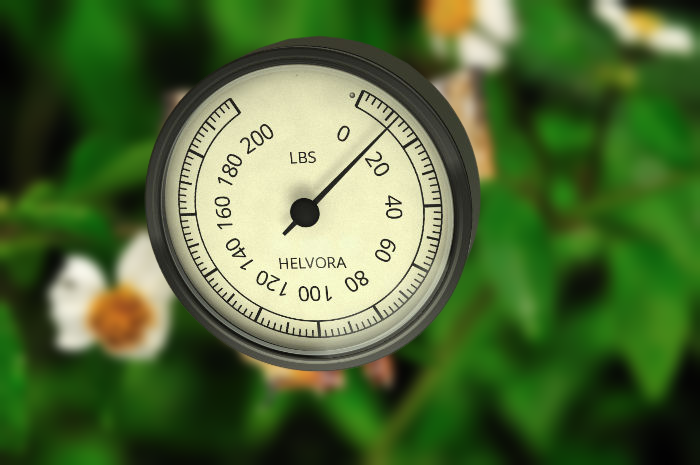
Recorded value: 12 lb
